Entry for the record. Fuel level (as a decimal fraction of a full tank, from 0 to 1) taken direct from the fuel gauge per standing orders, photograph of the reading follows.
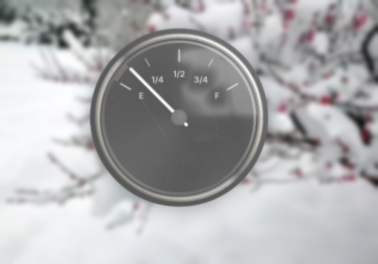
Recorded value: 0.125
